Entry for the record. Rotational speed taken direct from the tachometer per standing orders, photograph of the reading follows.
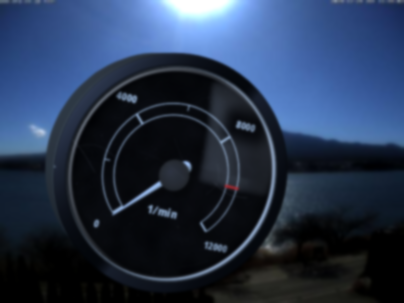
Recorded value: 0 rpm
